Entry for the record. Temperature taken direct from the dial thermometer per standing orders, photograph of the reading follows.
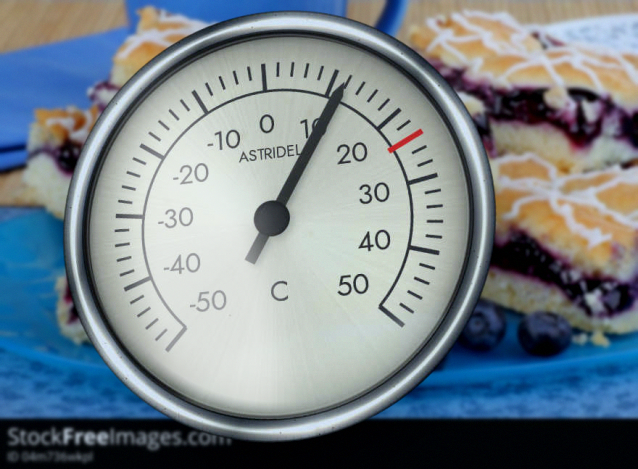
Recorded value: 12 °C
